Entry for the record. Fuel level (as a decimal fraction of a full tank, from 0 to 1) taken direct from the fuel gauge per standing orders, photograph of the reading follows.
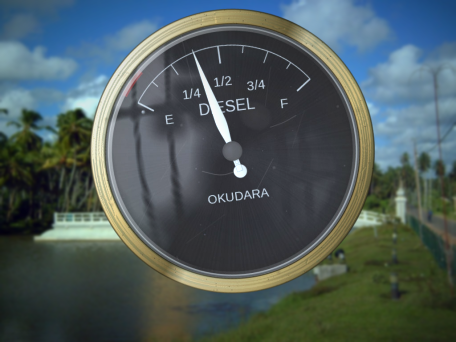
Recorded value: 0.375
